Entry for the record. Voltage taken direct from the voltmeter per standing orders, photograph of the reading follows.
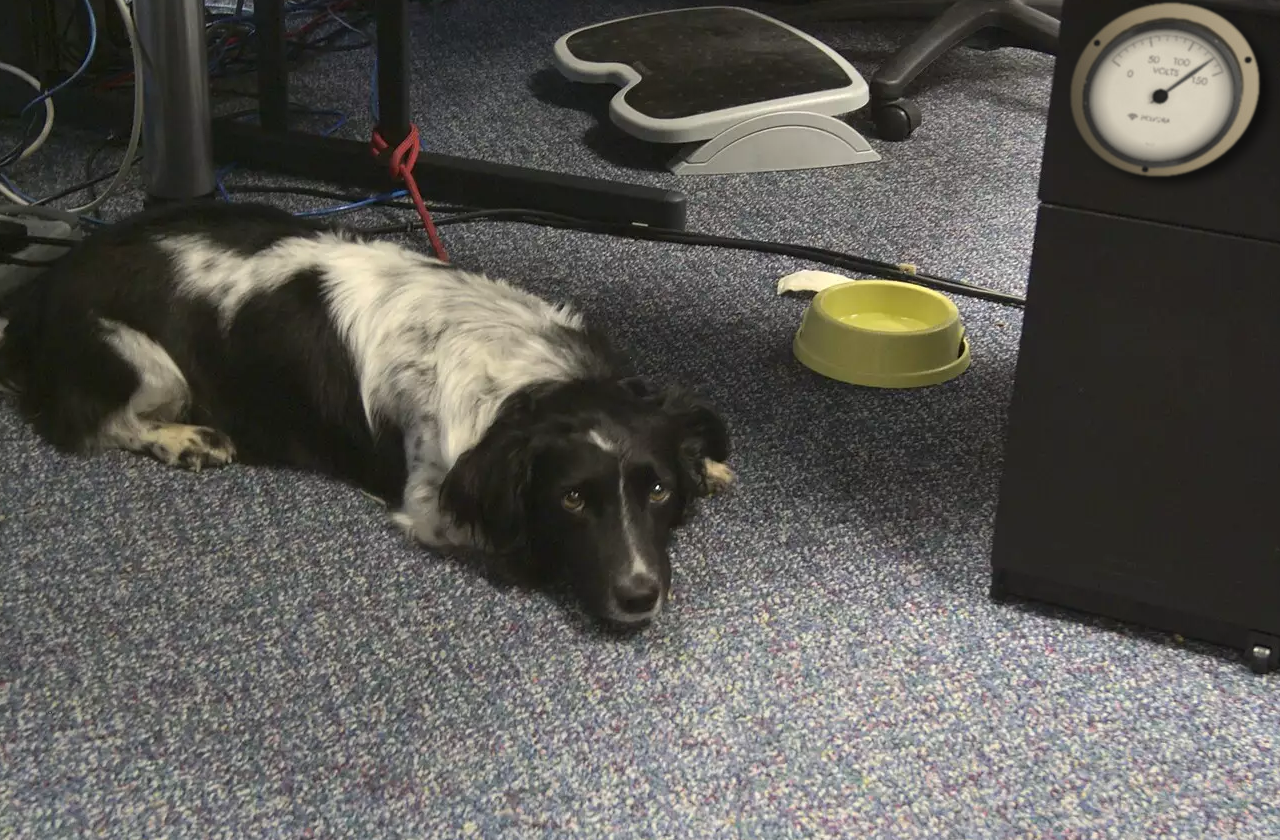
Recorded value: 130 V
